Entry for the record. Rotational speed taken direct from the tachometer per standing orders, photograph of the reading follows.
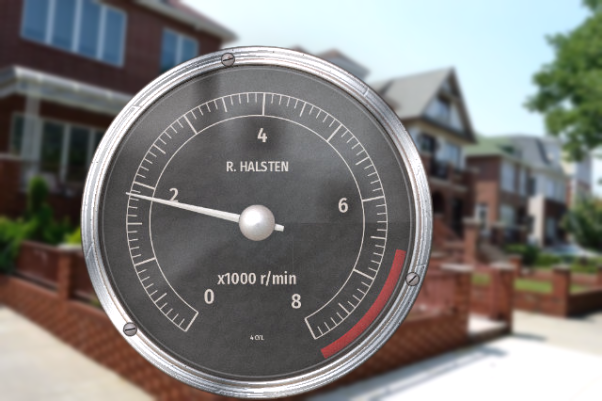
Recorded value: 1850 rpm
